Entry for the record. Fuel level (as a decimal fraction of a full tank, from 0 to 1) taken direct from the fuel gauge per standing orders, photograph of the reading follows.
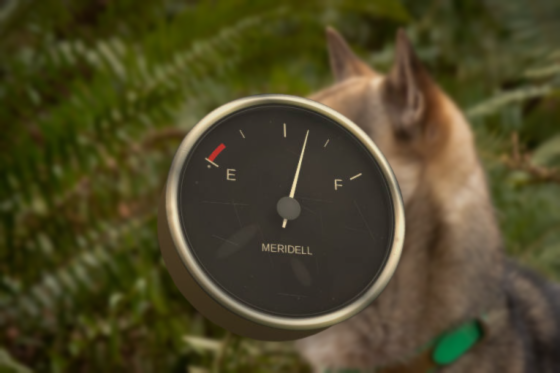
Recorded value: 0.625
